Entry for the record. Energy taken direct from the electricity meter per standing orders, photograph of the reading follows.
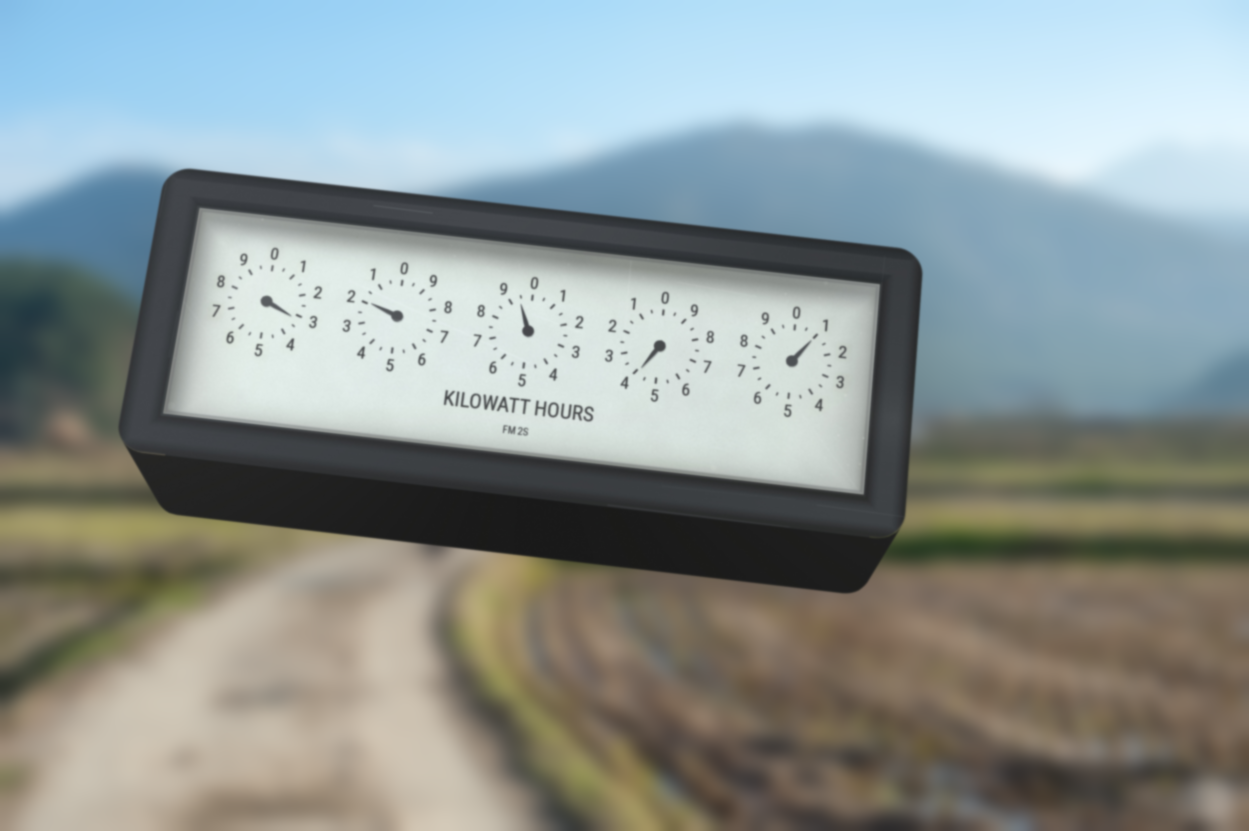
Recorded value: 31941 kWh
